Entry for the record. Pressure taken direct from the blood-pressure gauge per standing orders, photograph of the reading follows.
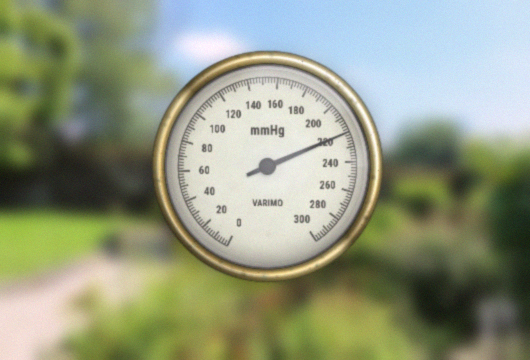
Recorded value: 220 mmHg
